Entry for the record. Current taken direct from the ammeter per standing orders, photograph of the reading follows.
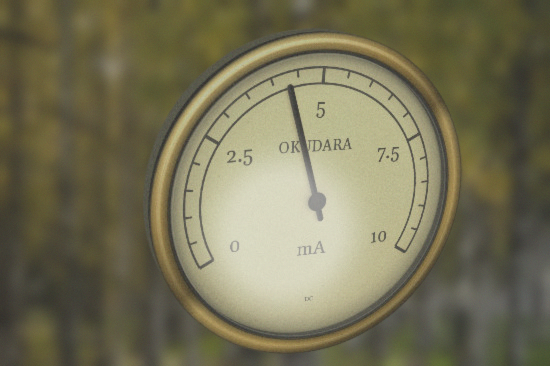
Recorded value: 4.25 mA
